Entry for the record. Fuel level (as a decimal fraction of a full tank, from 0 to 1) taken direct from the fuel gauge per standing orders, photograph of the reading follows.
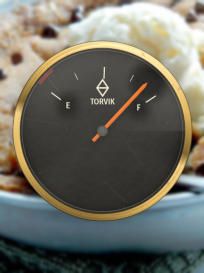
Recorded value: 0.875
